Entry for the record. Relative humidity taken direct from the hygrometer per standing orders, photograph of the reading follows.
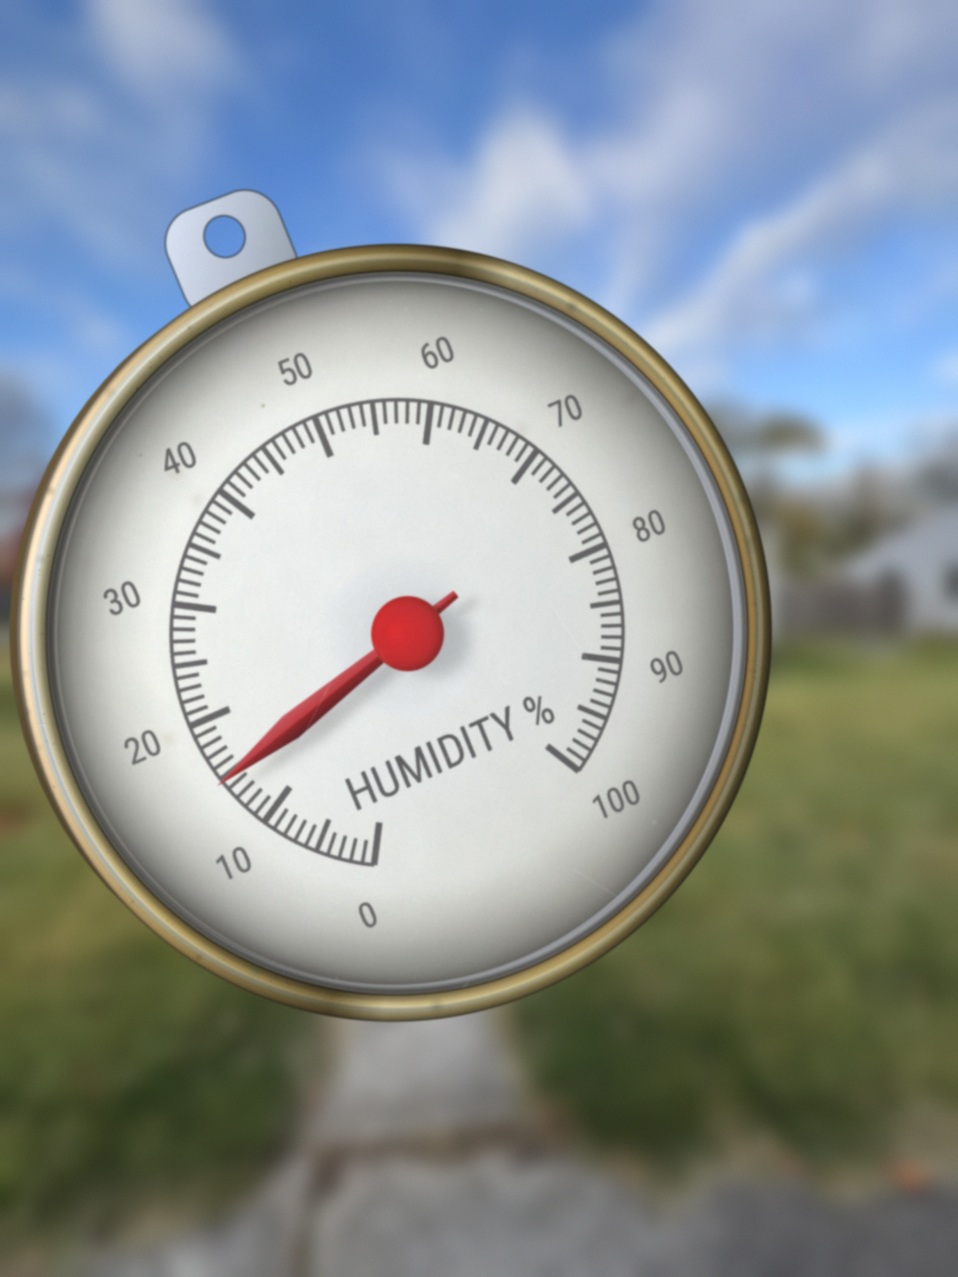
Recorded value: 15 %
